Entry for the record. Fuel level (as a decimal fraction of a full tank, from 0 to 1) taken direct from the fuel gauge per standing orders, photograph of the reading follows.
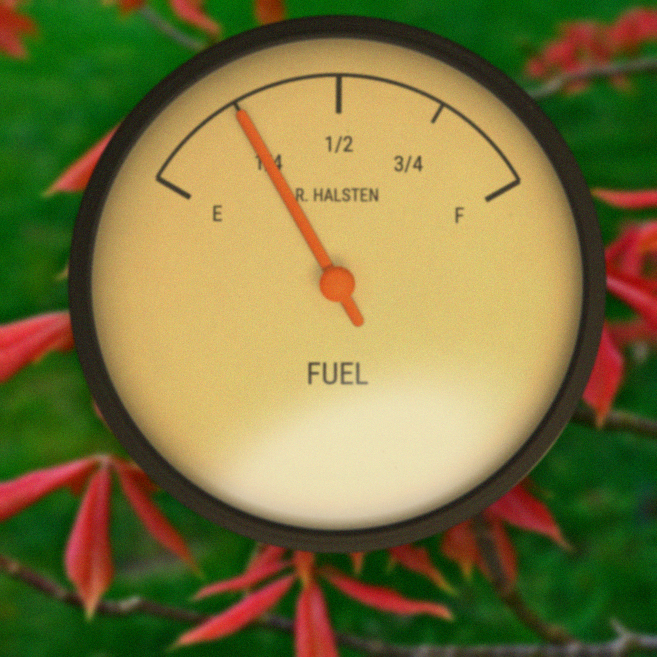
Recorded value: 0.25
